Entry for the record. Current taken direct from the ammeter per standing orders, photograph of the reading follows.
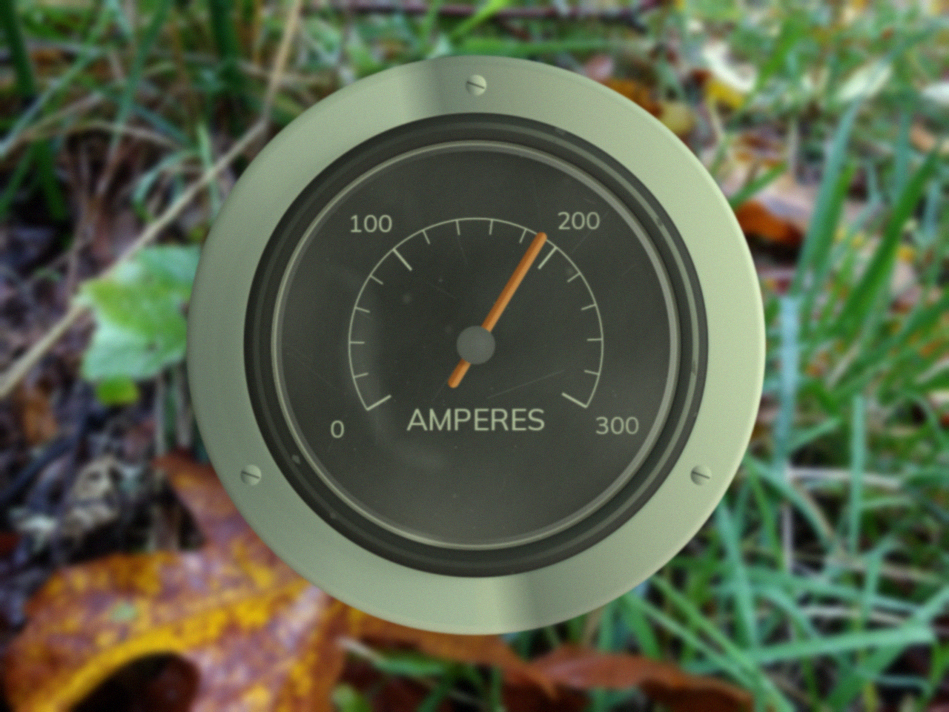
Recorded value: 190 A
